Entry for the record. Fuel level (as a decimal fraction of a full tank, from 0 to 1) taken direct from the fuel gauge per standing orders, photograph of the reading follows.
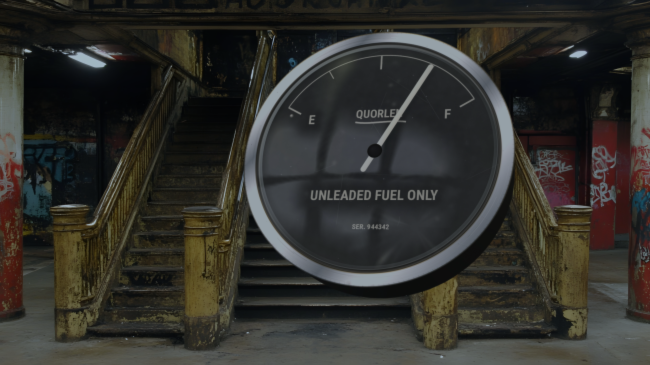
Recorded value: 0.75
